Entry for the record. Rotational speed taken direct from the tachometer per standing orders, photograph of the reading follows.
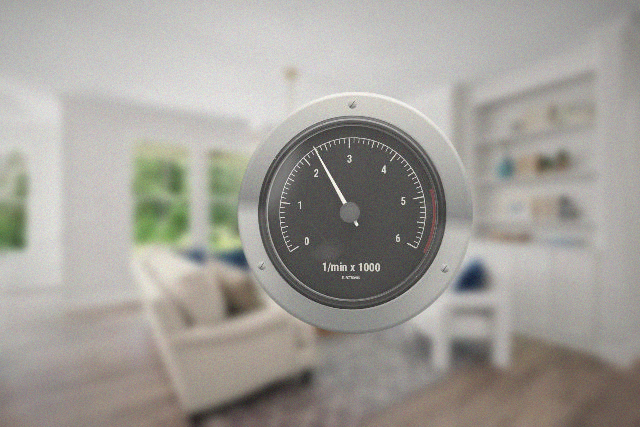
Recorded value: 2300 rpm
